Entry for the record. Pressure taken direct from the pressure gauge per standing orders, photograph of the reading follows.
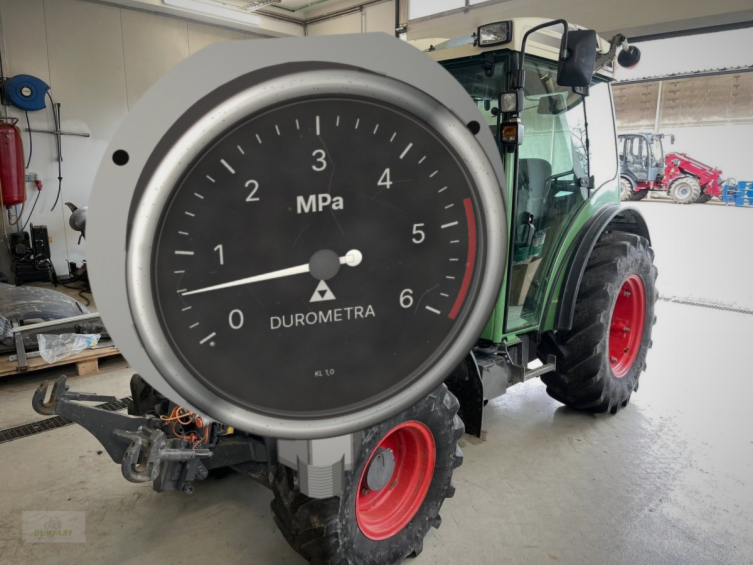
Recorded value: 0.6 MPa
